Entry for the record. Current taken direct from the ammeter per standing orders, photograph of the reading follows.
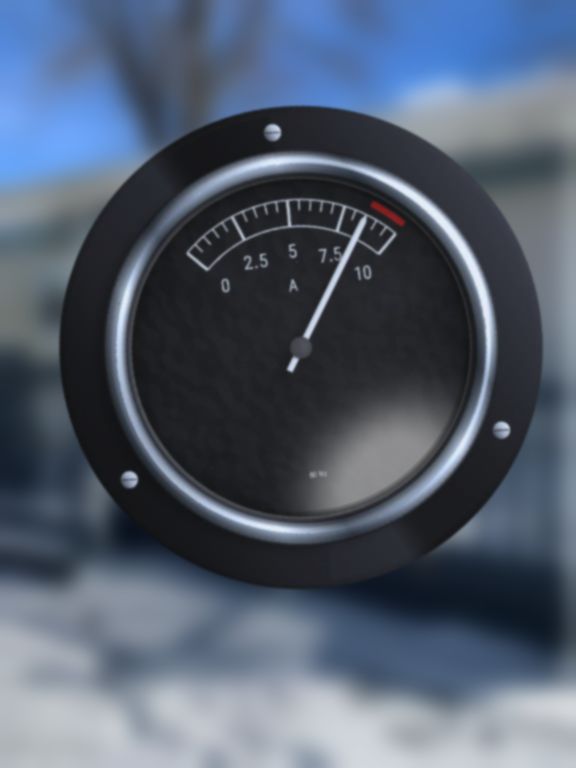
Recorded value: 8.5 A
